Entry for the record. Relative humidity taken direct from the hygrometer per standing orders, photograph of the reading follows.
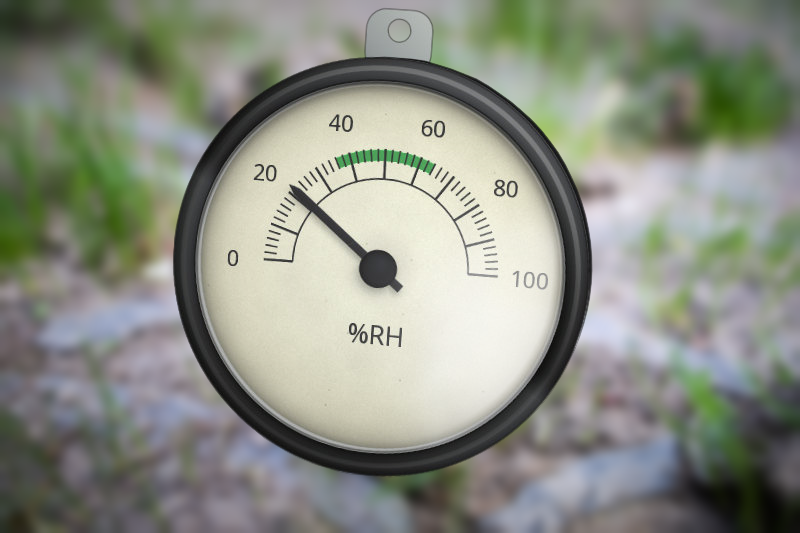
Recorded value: 22 %
